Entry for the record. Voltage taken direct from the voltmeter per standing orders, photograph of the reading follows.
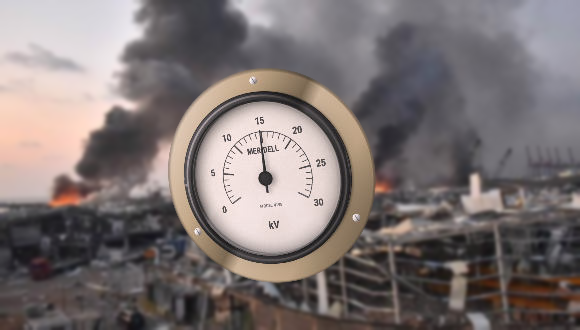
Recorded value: 15 kV
